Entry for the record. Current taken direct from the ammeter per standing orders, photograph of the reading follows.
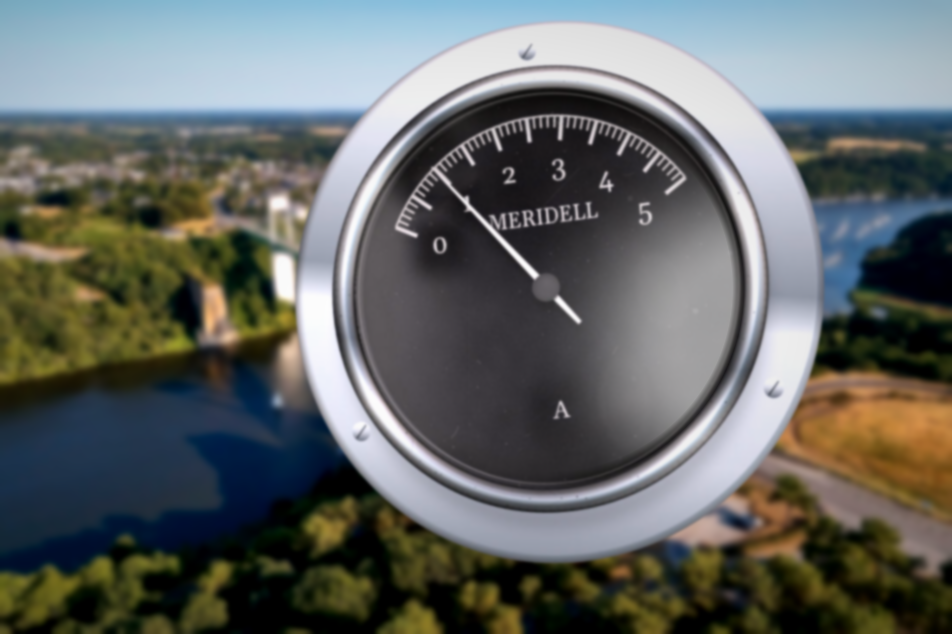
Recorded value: 1 A
